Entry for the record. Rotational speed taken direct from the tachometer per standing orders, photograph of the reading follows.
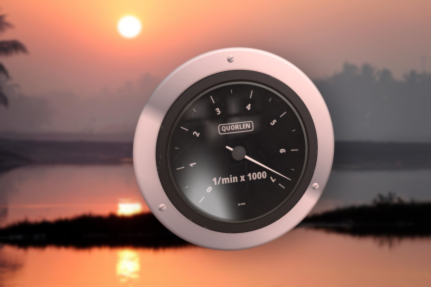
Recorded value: 6750 rpm
